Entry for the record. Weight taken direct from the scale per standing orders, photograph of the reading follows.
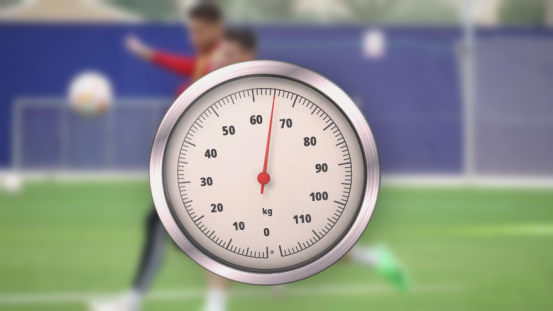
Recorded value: 65 kg
